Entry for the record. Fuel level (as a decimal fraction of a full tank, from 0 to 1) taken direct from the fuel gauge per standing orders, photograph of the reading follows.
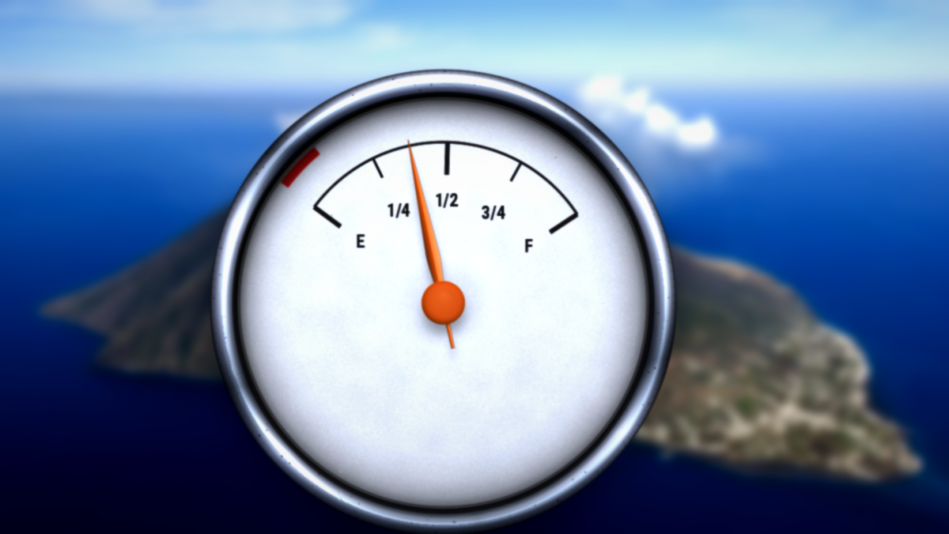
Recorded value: 0.375
